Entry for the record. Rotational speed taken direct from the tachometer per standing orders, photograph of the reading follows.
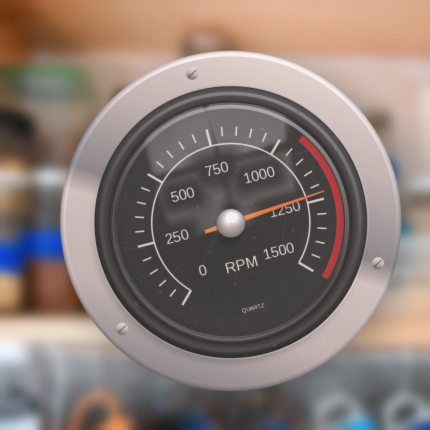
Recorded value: 1225 rpm
